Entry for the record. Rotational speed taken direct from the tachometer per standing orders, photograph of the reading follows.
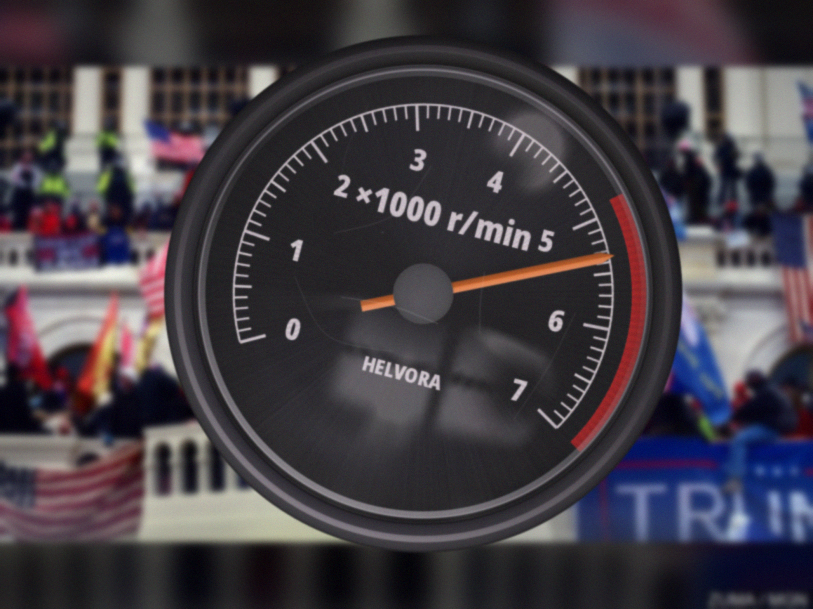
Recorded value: 5350 rpm
